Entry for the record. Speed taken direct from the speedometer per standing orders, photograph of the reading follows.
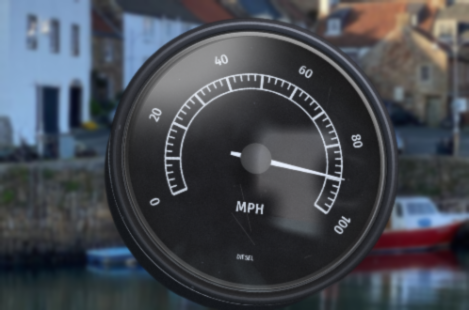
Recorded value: 90 mph
